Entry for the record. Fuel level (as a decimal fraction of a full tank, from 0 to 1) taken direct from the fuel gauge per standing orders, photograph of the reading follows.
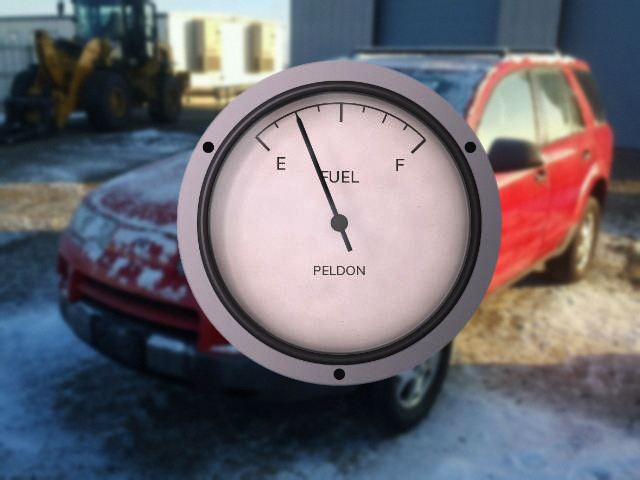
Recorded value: 0.25
